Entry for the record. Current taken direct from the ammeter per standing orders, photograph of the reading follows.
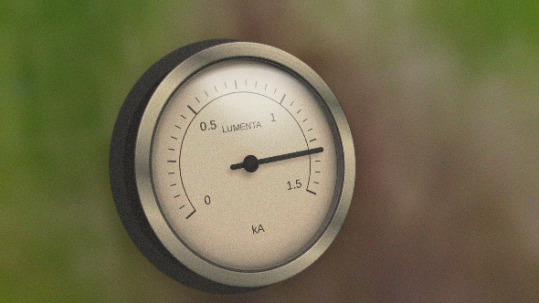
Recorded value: 1.3 kA
